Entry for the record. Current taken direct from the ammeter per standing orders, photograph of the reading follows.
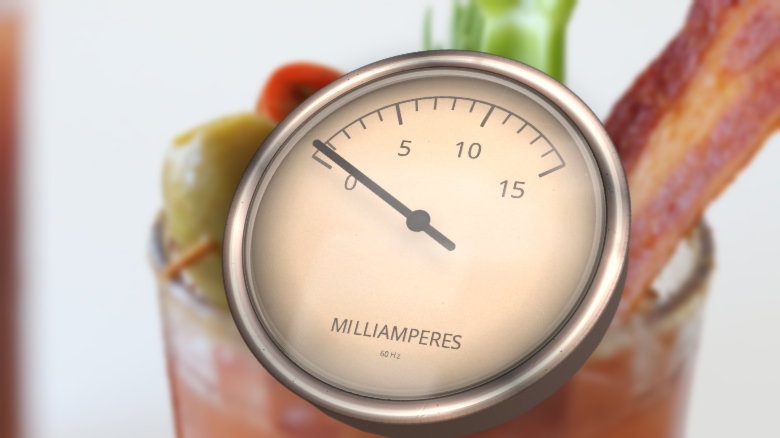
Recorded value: 0.5 mA
